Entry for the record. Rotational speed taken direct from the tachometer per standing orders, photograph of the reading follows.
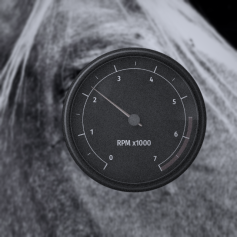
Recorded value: 2250 rpm
